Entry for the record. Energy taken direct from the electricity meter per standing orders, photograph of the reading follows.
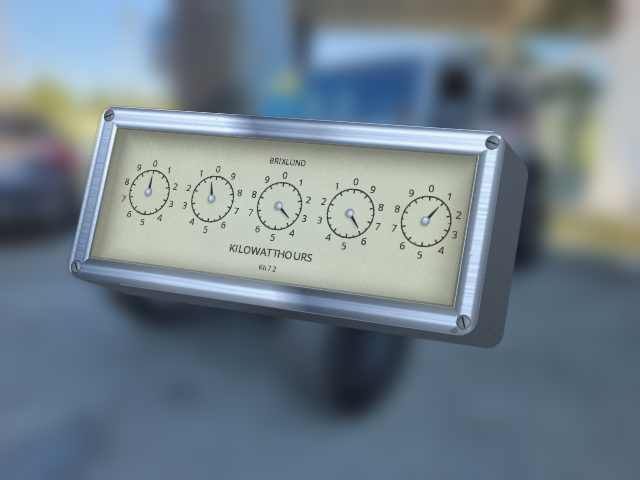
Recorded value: 361 kWh
